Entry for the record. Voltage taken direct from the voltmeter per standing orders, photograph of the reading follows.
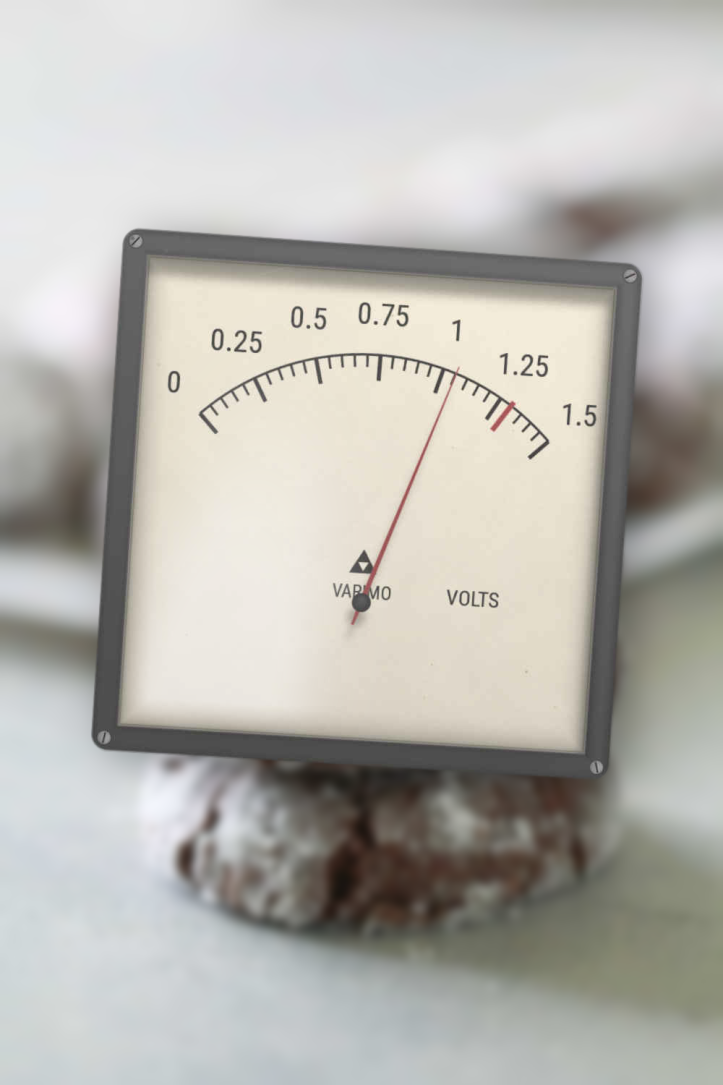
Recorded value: 1.05 V
